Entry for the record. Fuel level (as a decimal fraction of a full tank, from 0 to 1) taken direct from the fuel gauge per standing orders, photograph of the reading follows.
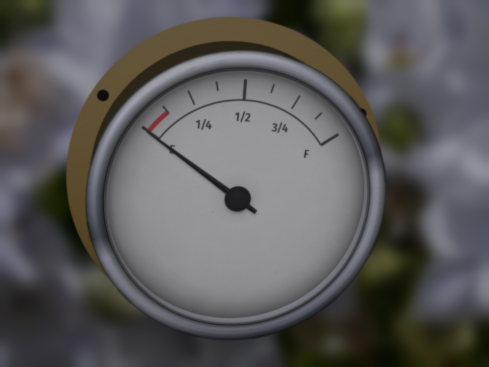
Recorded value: 0
